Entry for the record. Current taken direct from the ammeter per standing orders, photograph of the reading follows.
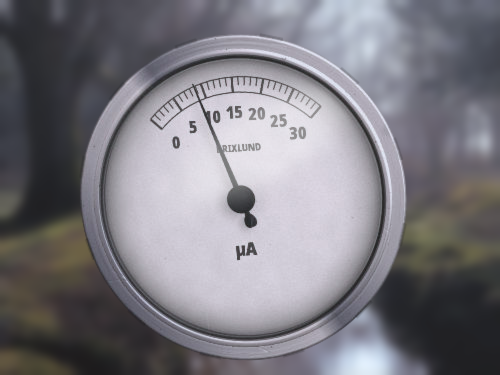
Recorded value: 9 µA
